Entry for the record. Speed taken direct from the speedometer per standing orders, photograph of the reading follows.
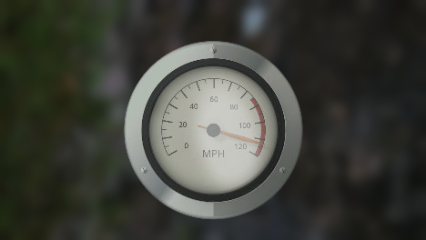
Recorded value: 112.5 mph
